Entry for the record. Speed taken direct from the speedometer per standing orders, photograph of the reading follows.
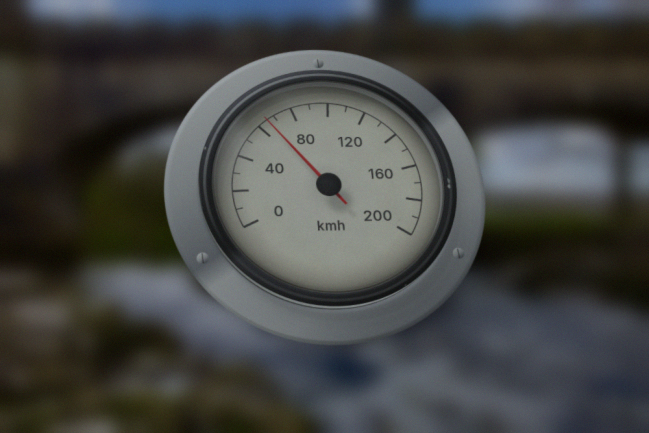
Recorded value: 65 km/h
